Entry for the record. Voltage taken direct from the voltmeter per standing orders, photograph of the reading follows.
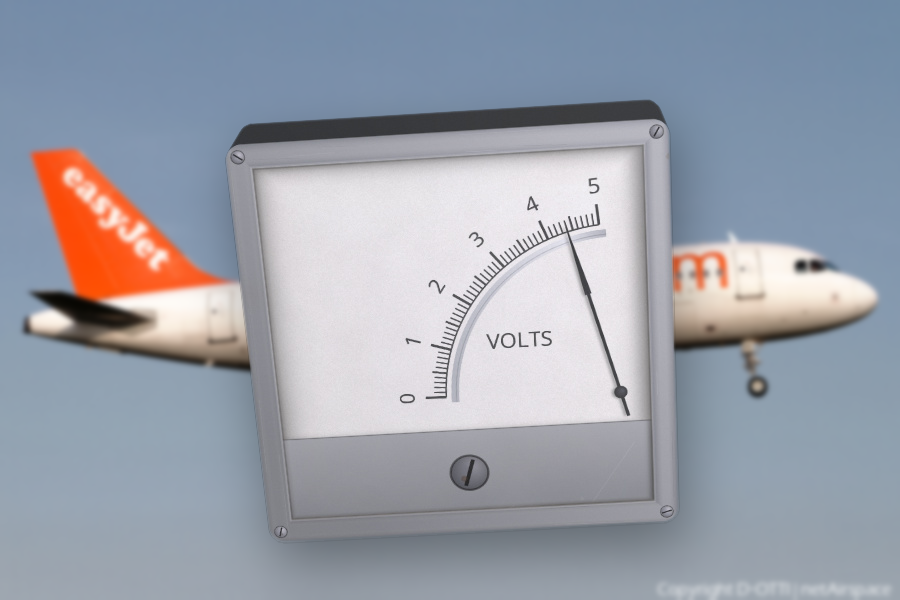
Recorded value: 4.4 V
